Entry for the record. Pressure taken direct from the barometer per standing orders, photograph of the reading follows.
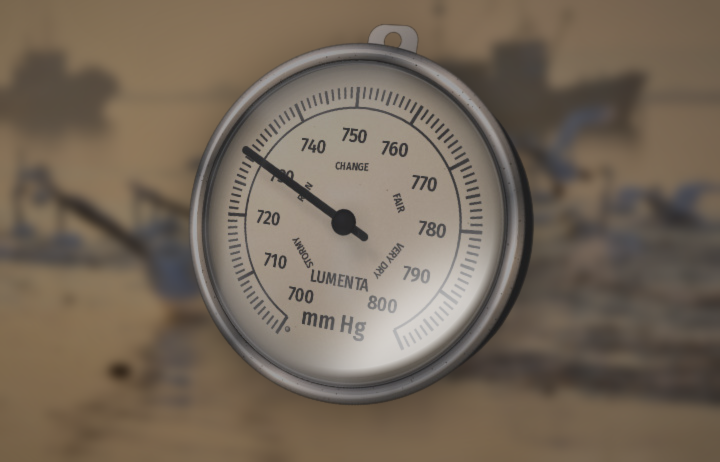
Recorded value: 730 mmHg
